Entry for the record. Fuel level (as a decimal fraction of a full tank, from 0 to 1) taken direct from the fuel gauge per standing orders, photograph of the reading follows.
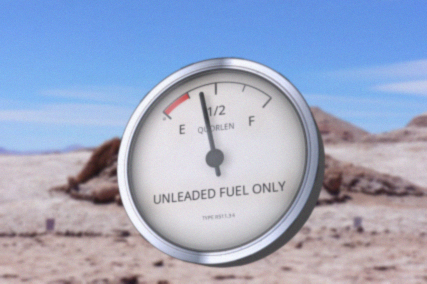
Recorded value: 0.375
